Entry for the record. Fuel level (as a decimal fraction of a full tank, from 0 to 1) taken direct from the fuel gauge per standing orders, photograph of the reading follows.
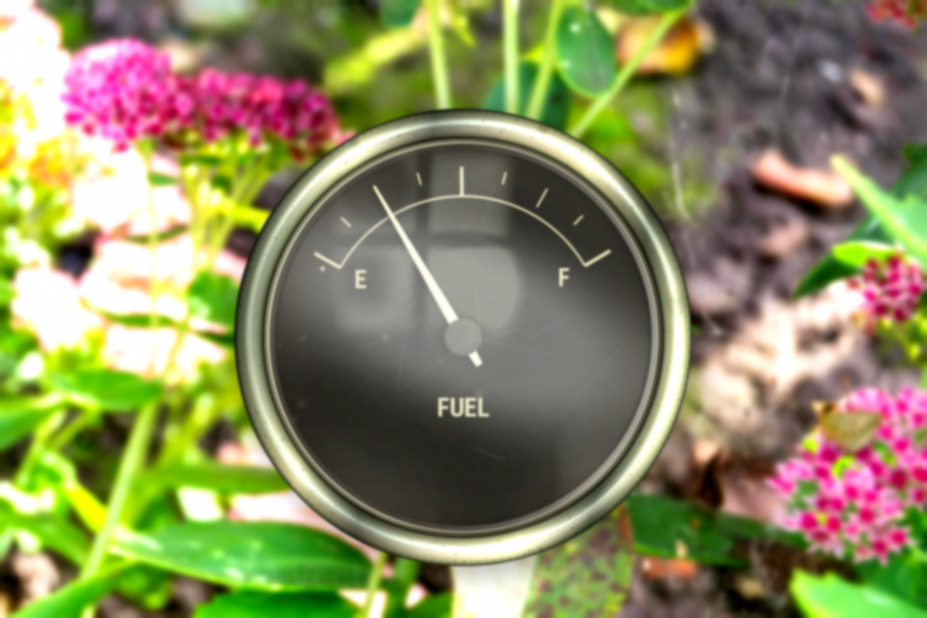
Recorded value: 0.25
